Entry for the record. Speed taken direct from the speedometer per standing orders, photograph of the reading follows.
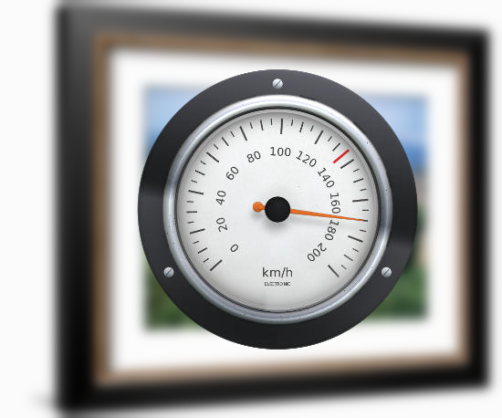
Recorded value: 170 km/h
